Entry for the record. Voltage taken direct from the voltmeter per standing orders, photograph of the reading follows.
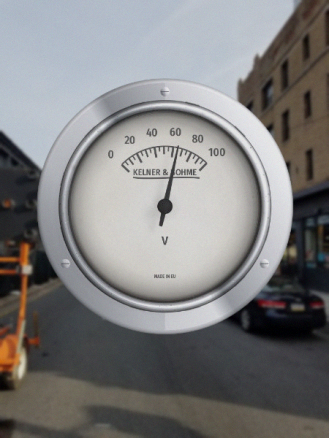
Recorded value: 65 V
